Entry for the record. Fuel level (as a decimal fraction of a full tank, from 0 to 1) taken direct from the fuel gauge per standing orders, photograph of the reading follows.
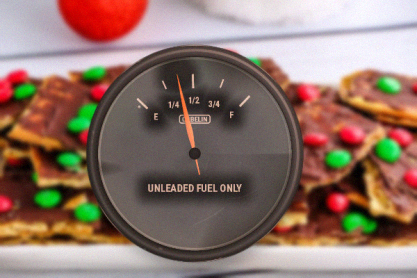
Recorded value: 0.375
